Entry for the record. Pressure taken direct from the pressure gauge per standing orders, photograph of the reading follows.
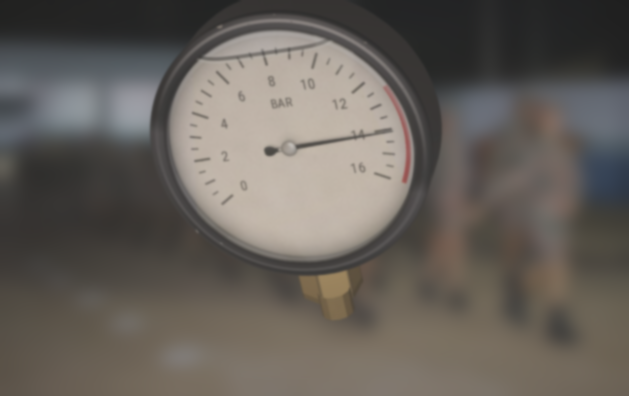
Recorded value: 14 bar
